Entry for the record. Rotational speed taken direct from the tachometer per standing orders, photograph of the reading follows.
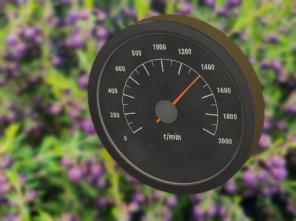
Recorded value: 1400 rpm
